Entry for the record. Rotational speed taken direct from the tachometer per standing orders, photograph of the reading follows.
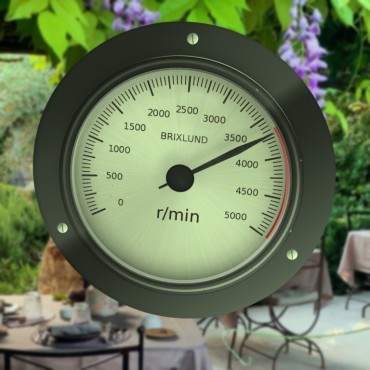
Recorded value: 3700 rpm
